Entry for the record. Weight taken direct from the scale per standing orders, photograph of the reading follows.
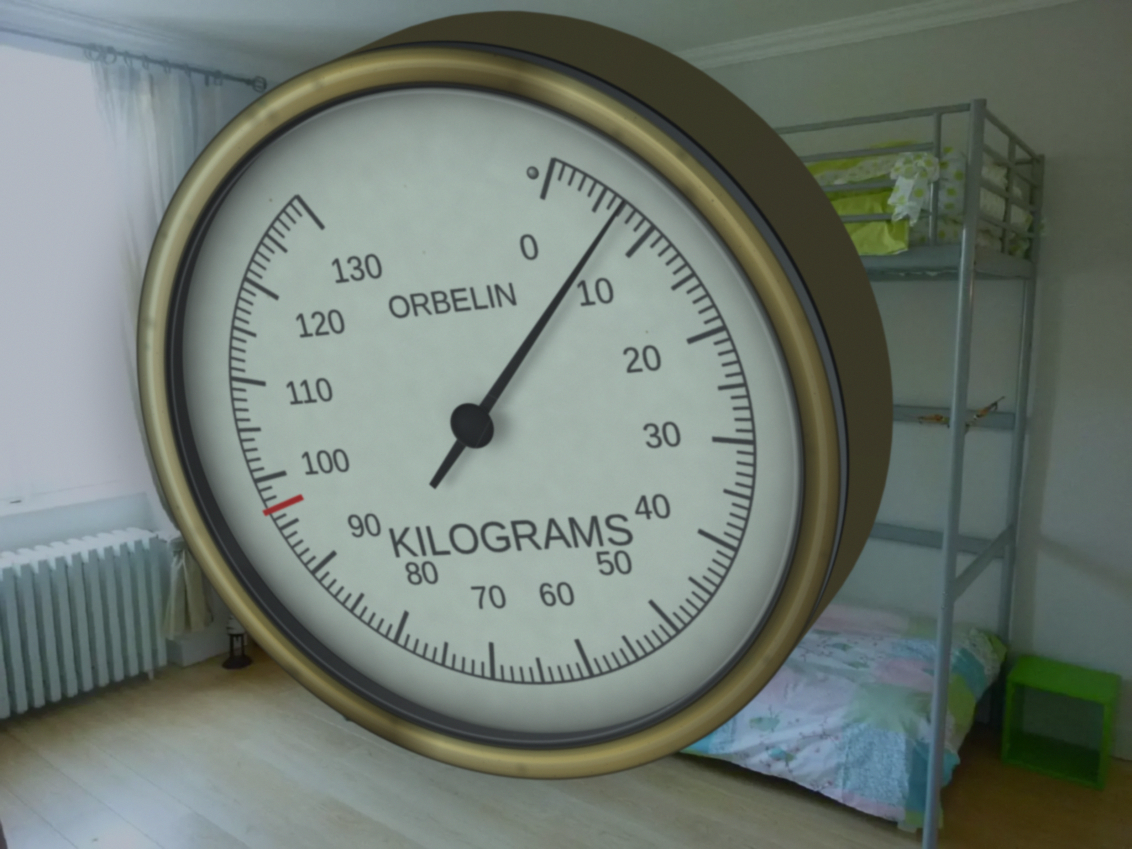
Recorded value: 7 kg
